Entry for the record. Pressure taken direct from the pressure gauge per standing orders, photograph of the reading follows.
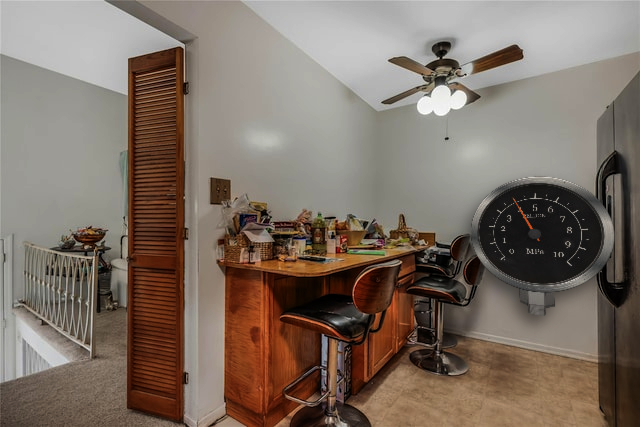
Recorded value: 4 MPa
